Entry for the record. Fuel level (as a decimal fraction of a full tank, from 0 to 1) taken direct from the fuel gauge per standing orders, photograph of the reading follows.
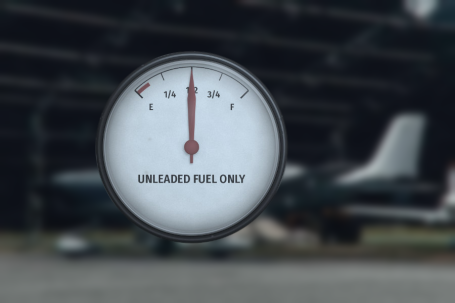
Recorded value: 0.5
